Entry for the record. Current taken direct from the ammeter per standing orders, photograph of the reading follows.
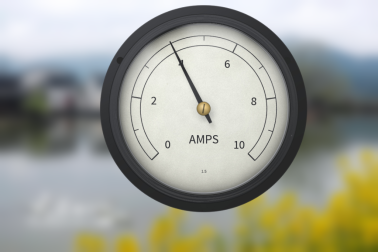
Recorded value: 4 A
